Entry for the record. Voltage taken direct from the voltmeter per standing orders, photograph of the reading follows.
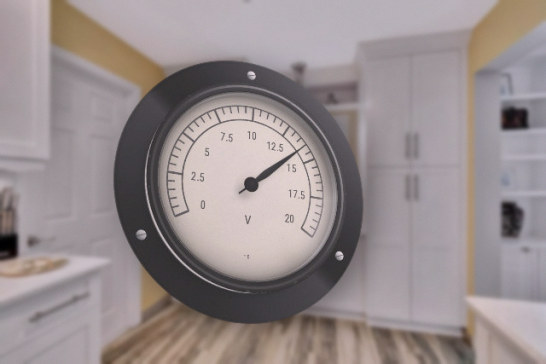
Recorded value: 14 V
